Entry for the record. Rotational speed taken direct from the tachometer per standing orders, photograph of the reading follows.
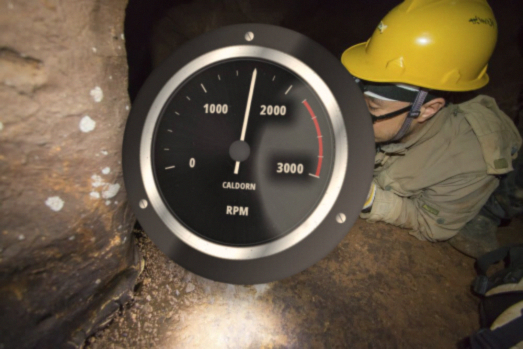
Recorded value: 1600 rpm
